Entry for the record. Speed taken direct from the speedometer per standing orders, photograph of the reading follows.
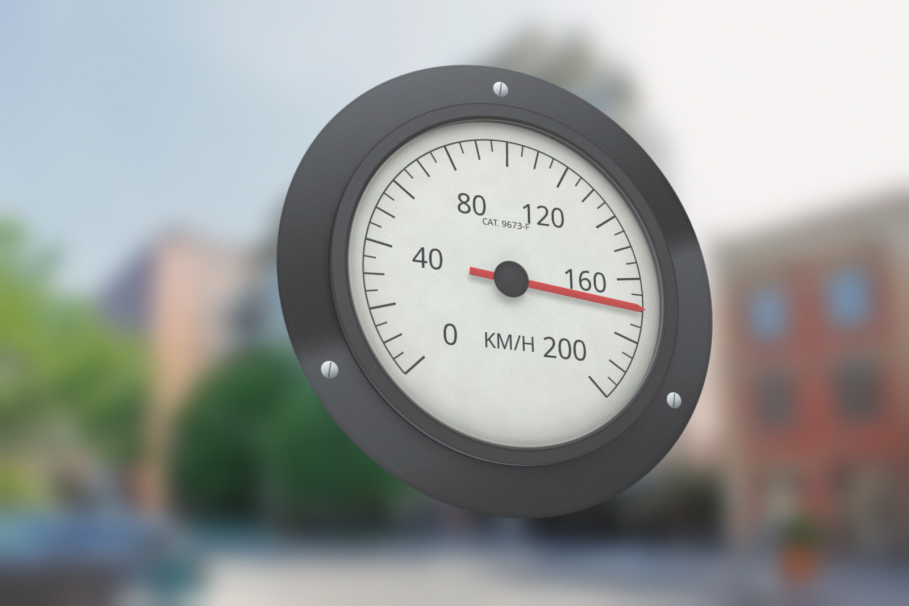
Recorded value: 170 km/h
